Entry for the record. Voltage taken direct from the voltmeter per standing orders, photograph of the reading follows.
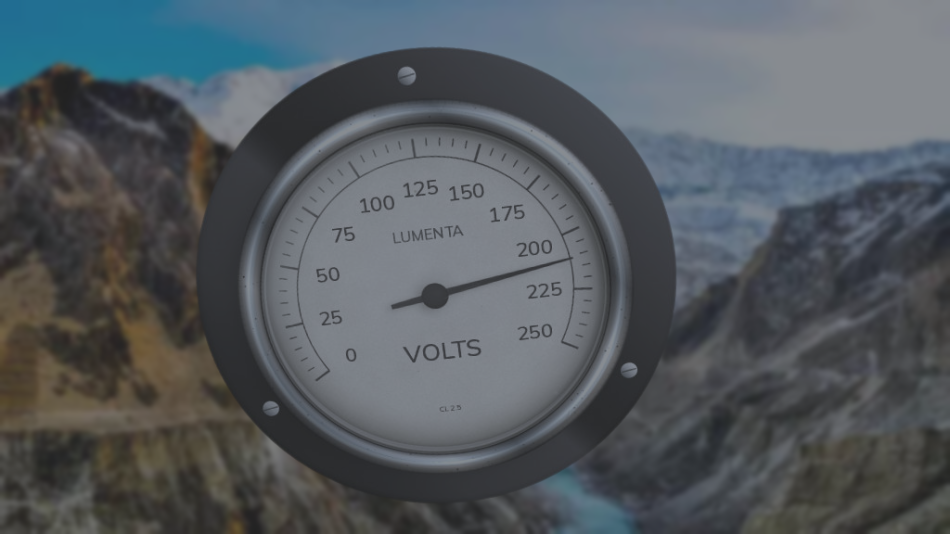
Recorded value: 210 V
